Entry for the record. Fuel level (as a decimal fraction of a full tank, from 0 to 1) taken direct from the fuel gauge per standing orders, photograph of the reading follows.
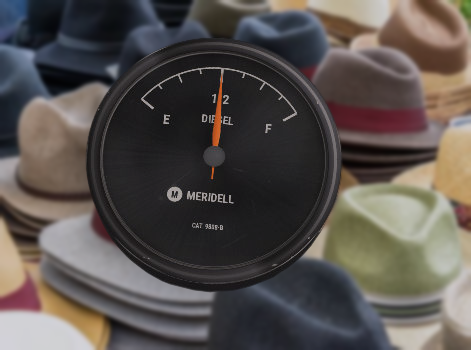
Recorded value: 0.5
